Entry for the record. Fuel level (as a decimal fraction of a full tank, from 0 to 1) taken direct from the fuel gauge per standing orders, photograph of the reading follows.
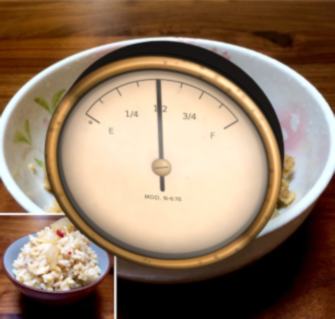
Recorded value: 0.5
